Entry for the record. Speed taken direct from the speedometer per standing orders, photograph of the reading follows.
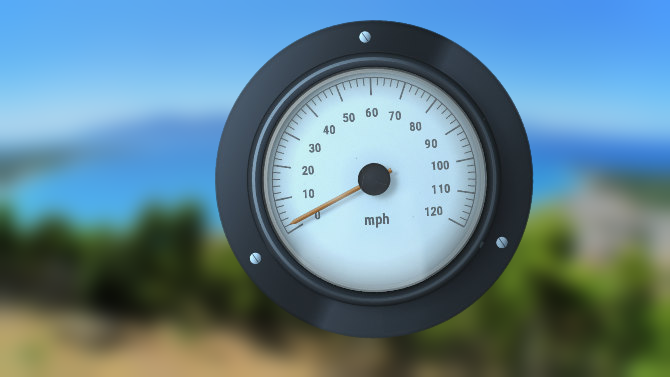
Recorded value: 2 mph
